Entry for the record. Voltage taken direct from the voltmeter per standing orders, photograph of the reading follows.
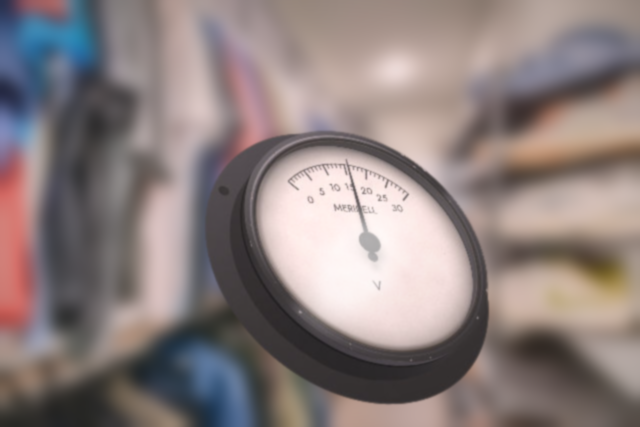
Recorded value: 15 V
